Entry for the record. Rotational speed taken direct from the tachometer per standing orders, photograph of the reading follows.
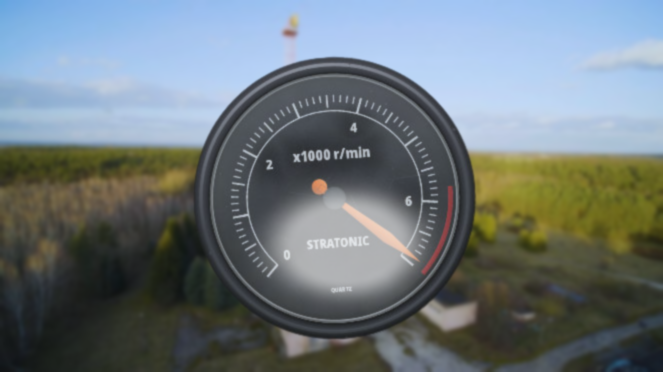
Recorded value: 6900 rpm
